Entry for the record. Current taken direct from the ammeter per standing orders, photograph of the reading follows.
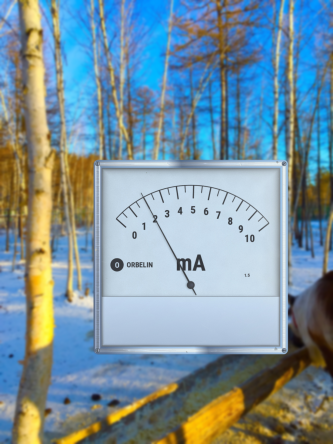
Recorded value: 2 mA
